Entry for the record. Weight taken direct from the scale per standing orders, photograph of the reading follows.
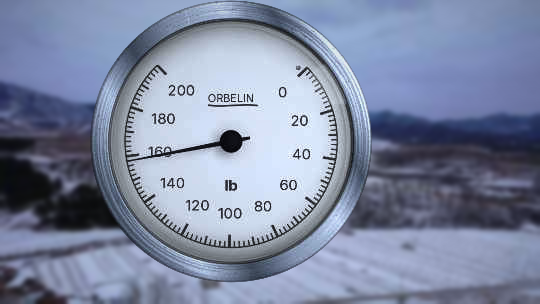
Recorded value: 158 lb
